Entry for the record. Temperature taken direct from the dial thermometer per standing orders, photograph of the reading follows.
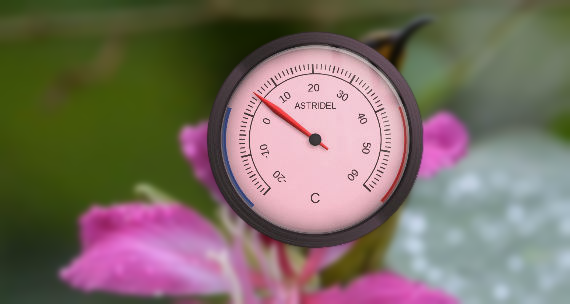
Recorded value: 5 °C
